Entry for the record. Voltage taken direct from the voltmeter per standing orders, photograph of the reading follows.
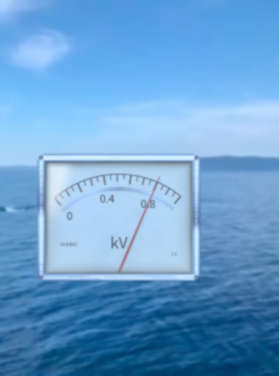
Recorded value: 0.8 kV
